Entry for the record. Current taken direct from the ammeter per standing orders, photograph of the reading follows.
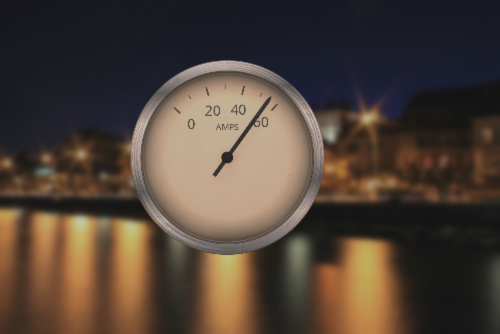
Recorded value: 55 A
